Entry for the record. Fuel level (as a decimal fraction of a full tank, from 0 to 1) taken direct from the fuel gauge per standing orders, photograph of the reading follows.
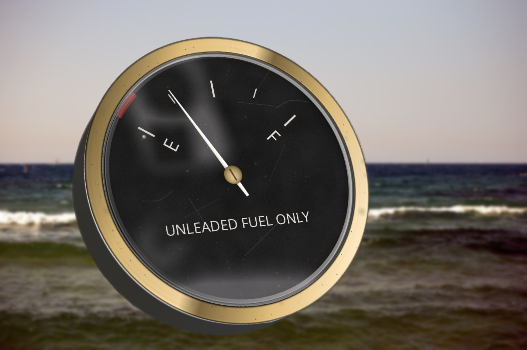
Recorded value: 0.25
